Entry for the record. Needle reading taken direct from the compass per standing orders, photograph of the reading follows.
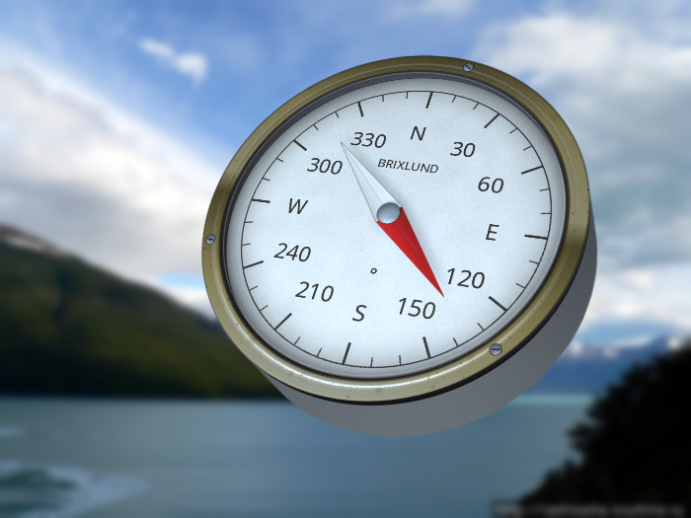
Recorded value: 135 °
